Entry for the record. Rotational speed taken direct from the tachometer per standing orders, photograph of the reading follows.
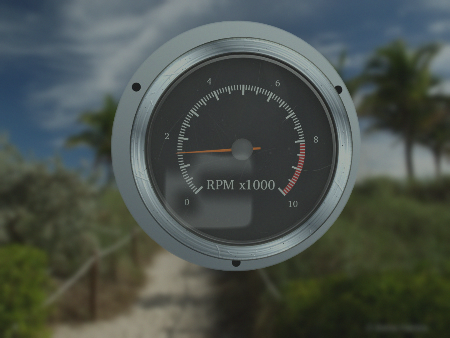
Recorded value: 1500 rpm
